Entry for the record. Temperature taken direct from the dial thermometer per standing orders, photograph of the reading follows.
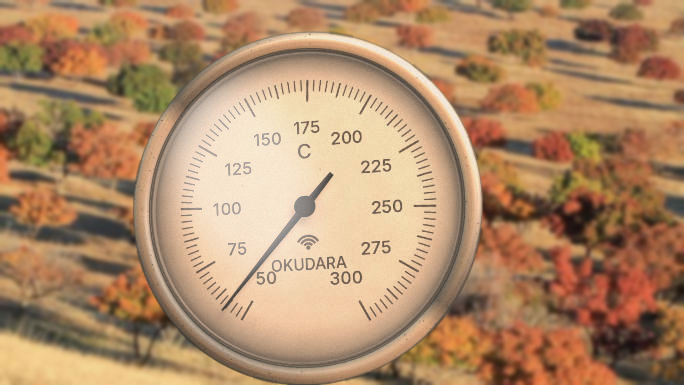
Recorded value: 57.5 °C
